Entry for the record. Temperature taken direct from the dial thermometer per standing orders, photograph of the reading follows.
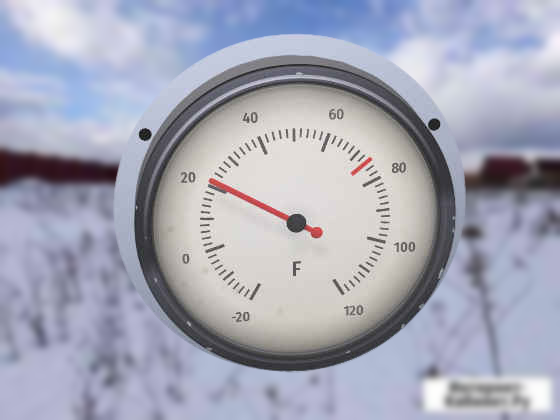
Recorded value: 22 °F
